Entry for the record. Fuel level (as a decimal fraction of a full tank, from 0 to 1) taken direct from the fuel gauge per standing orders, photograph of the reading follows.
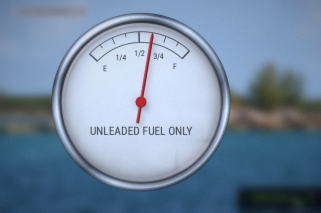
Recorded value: 0.625
